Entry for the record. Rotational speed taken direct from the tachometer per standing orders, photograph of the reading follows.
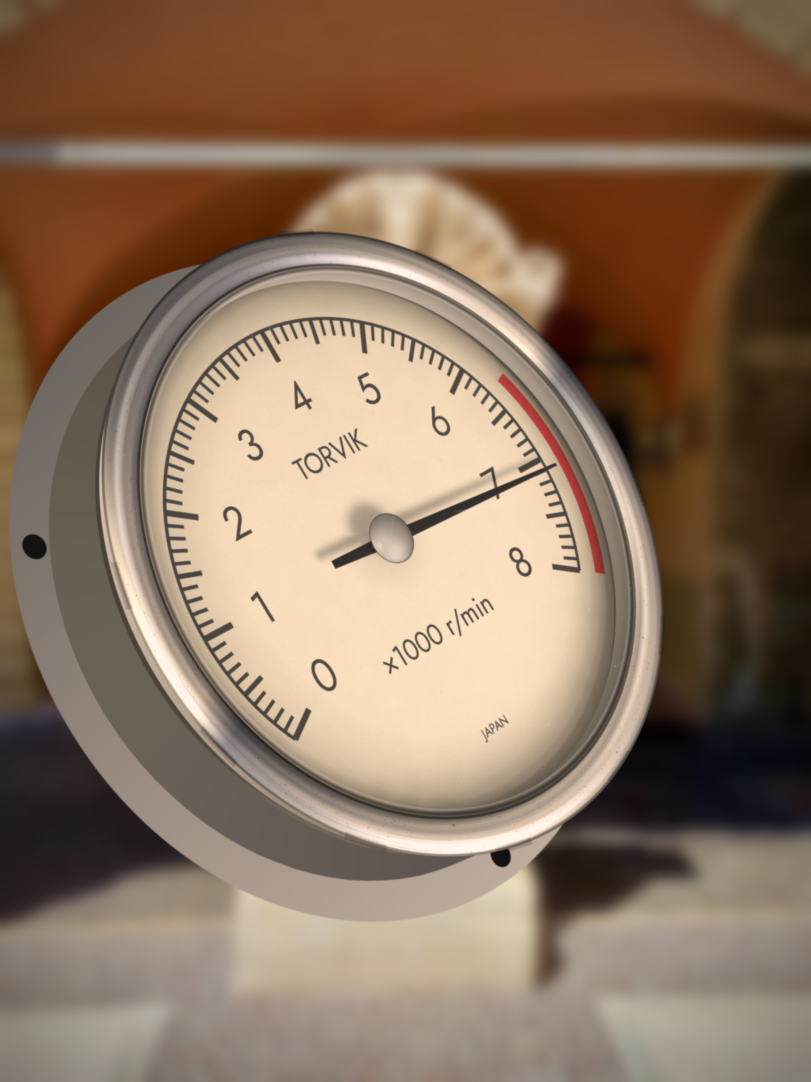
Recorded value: 7100 rpm
